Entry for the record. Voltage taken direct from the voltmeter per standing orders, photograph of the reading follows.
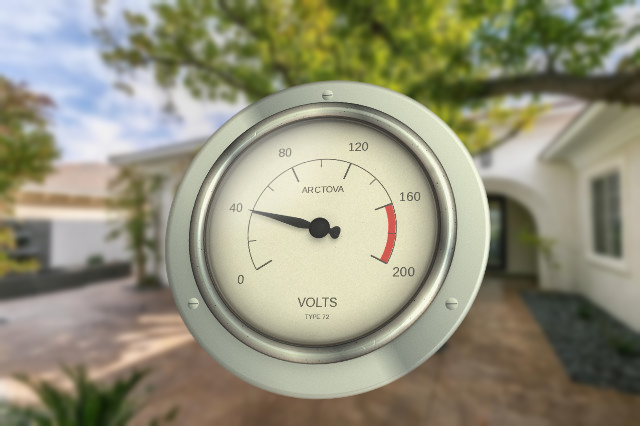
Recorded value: 40 V
